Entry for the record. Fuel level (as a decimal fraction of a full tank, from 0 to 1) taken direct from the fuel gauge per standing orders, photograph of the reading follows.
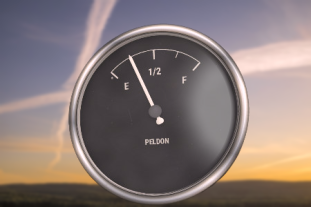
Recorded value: 0.25
